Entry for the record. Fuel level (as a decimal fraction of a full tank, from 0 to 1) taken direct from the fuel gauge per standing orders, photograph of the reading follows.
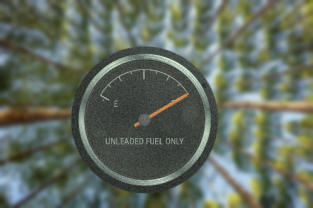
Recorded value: 1
